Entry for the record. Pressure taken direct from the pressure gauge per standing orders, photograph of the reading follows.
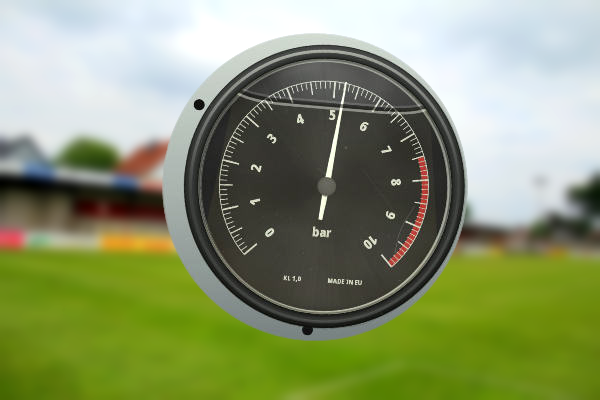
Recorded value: 5.2 bar
